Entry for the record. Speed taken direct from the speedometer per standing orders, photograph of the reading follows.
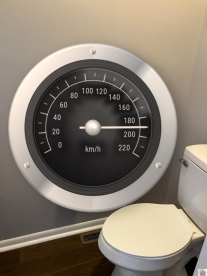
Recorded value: 190 km/h
